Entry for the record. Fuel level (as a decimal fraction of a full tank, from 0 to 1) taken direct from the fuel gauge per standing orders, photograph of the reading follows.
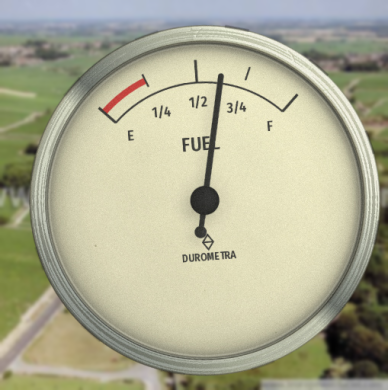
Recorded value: 0.625
